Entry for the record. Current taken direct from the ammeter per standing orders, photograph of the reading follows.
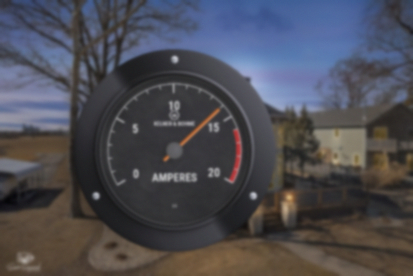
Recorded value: 14 A
